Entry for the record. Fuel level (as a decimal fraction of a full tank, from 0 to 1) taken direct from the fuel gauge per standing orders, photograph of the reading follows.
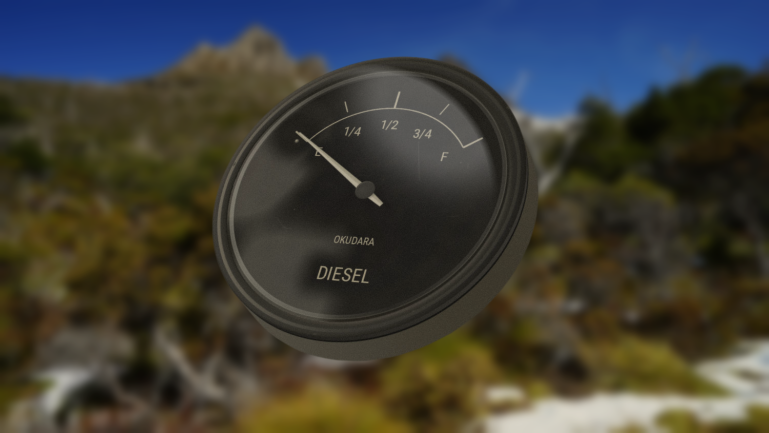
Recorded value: 0
